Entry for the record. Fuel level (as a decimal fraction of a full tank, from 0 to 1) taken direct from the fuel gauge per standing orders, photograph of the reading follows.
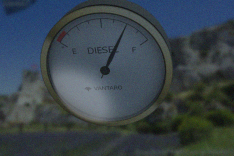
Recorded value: 0.75
